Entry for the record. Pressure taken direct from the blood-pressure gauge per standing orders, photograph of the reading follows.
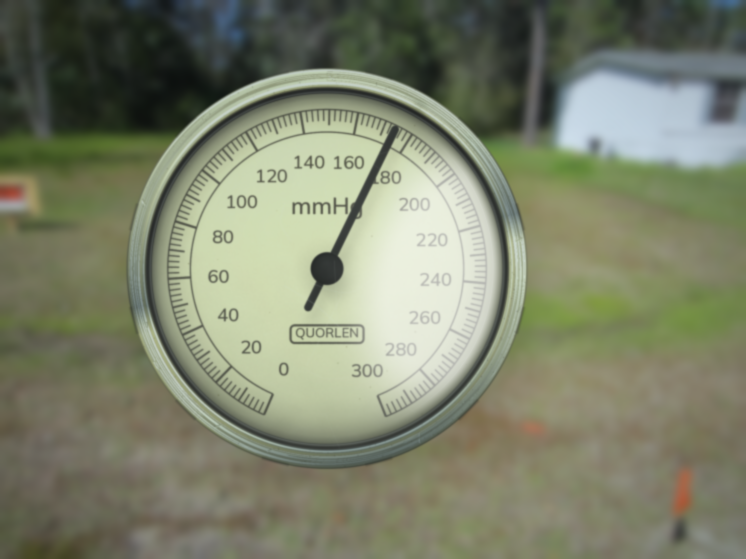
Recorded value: 174 mmHg
